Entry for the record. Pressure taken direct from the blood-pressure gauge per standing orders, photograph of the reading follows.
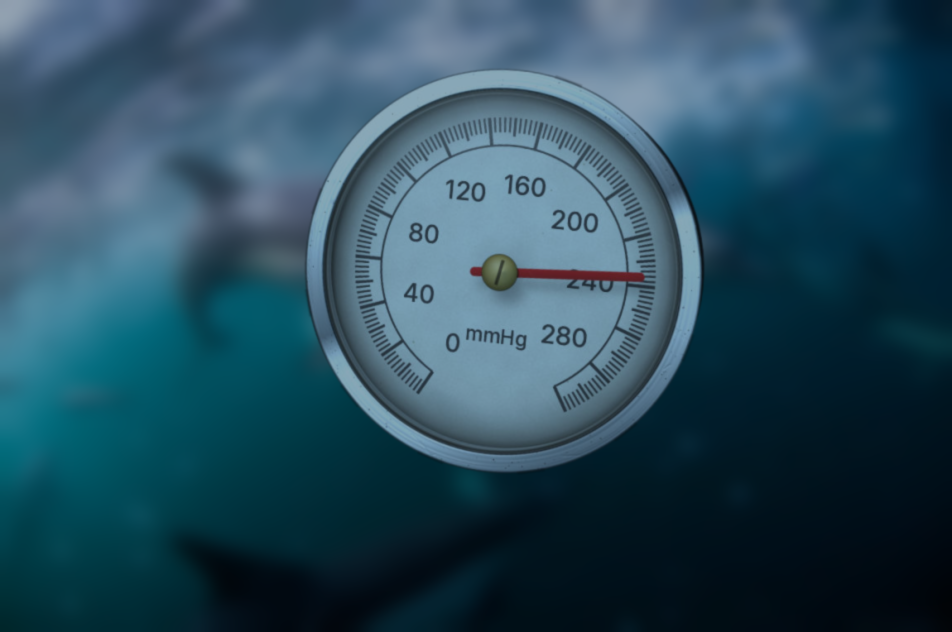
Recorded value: 236 mmHg
